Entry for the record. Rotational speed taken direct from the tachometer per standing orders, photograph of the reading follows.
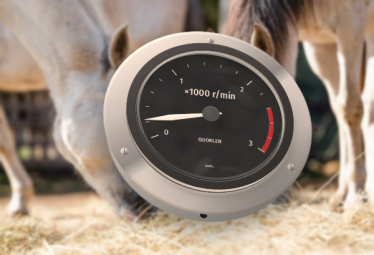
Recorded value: 200 rpm
